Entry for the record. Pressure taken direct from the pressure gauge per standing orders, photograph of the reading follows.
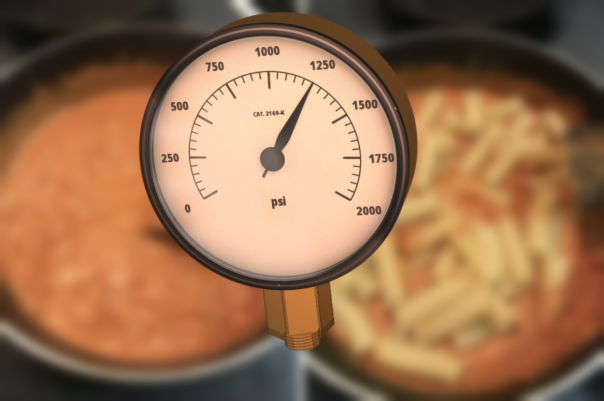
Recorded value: 1250 psi
